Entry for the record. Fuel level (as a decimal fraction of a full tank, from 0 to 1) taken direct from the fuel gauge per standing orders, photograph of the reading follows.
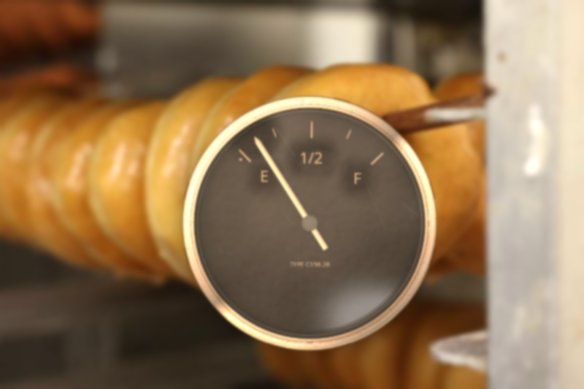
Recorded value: 0.125
